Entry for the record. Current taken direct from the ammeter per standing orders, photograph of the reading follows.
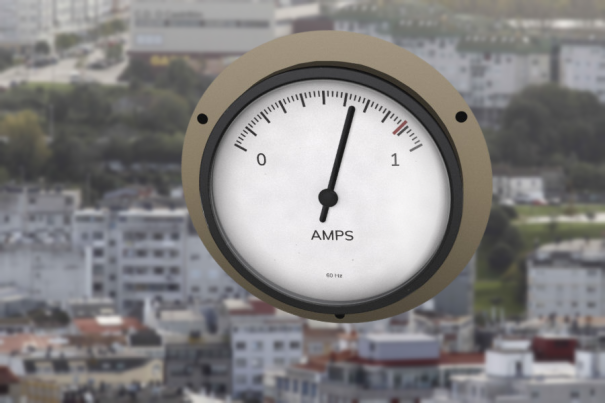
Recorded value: 0.64 A
